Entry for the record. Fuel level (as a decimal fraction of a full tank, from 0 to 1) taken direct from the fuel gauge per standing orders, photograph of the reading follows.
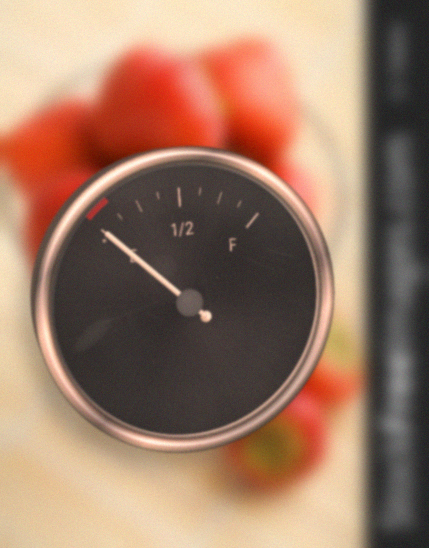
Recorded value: 0
